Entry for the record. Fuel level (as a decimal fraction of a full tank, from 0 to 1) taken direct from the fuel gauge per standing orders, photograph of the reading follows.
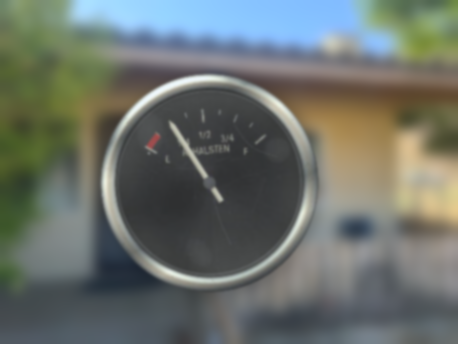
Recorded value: 0.25
